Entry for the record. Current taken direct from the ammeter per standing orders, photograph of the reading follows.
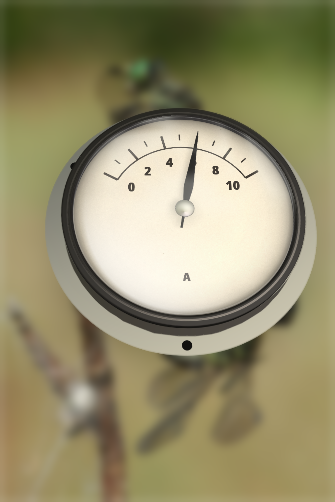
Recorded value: 6 A
